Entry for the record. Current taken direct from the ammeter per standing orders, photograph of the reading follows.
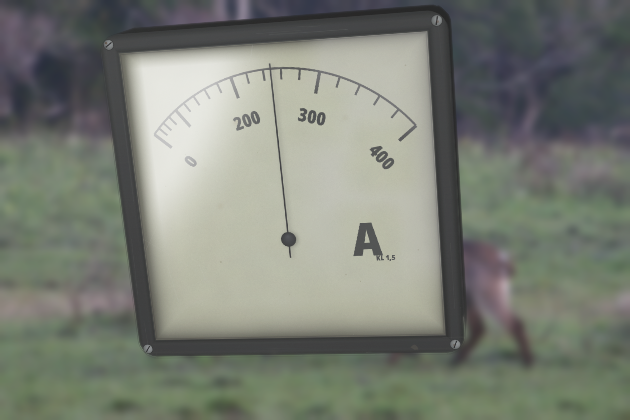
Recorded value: 250 A
